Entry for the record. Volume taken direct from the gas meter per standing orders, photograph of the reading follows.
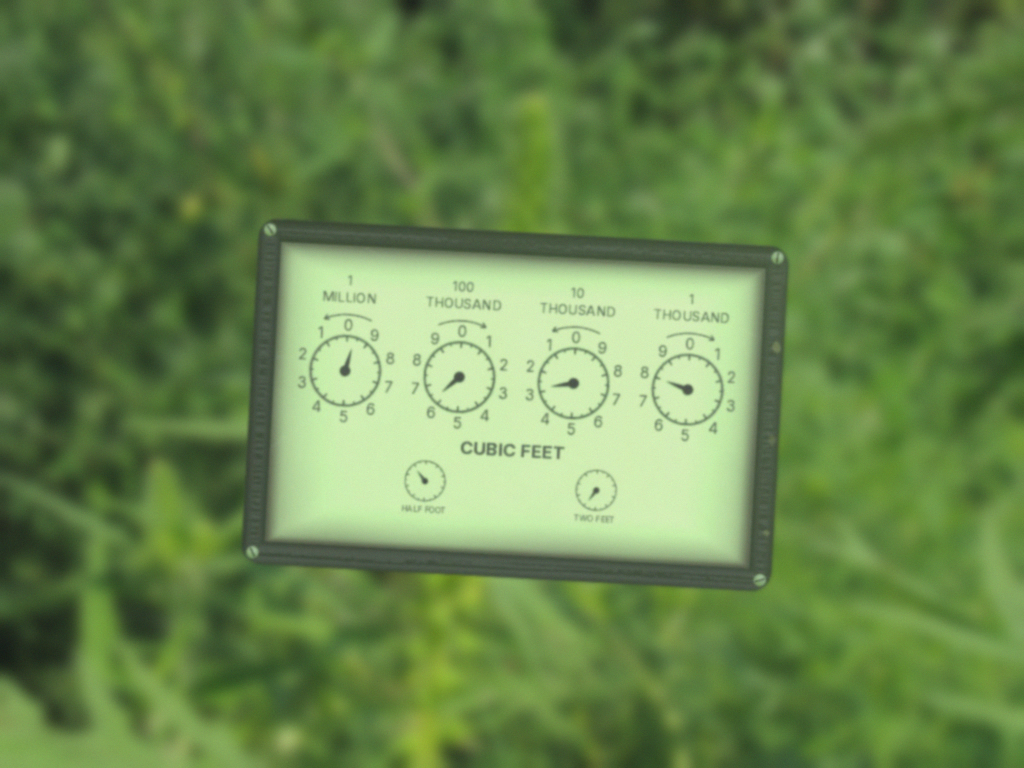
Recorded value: 962800 ft³
